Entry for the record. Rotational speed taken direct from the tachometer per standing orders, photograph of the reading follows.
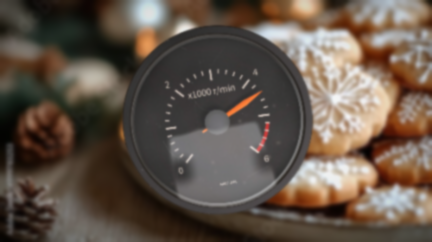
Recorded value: 4400 rpm
